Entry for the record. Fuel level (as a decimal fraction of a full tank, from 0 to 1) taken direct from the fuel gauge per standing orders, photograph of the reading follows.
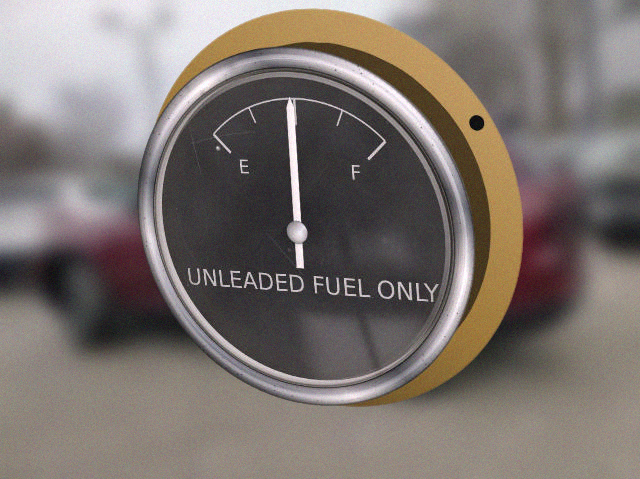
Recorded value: 0.5
